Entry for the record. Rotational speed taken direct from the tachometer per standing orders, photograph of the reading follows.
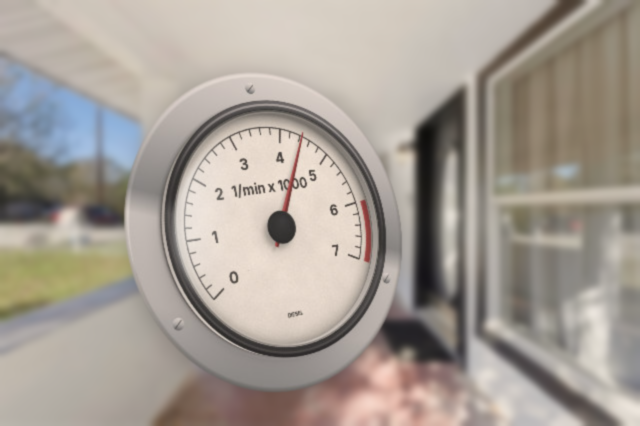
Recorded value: 4400 rpm
